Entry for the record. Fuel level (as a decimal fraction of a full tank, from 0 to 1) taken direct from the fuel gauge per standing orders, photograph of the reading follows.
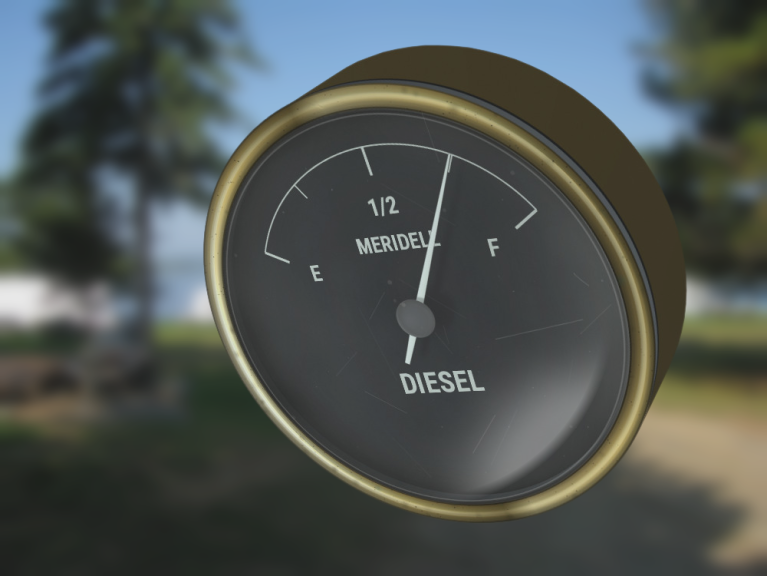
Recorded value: 0.75
